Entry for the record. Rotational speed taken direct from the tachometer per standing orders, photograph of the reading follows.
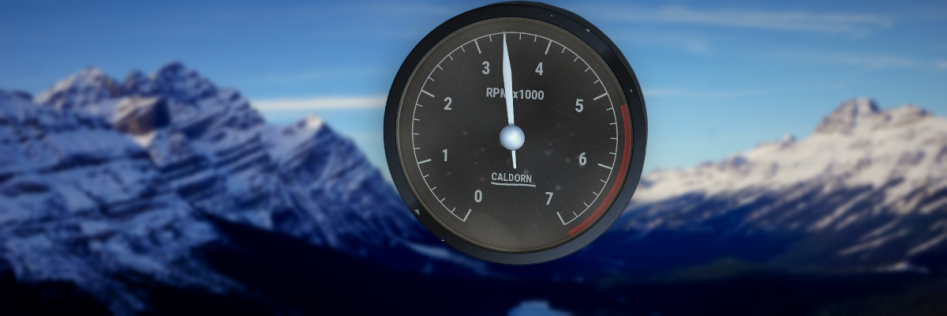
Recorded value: 3400 rpm
